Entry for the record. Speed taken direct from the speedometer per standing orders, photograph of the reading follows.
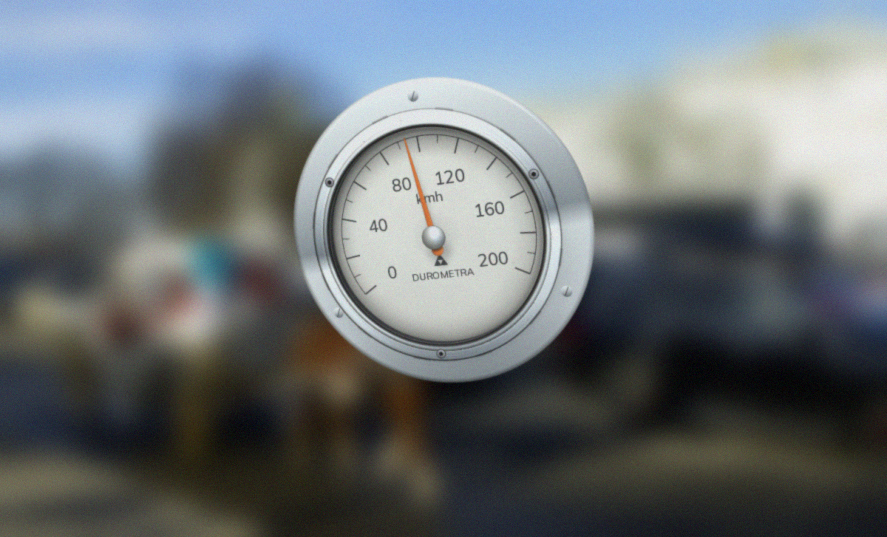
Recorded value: 95 km/h
